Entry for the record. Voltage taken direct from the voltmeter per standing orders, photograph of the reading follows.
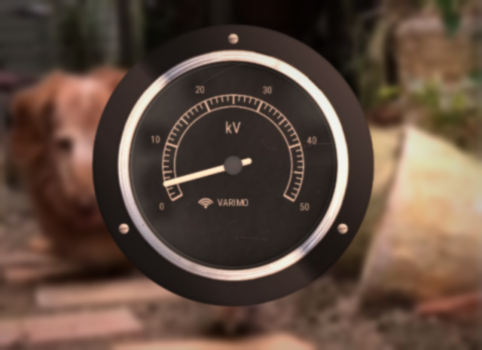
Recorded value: 3 kV
